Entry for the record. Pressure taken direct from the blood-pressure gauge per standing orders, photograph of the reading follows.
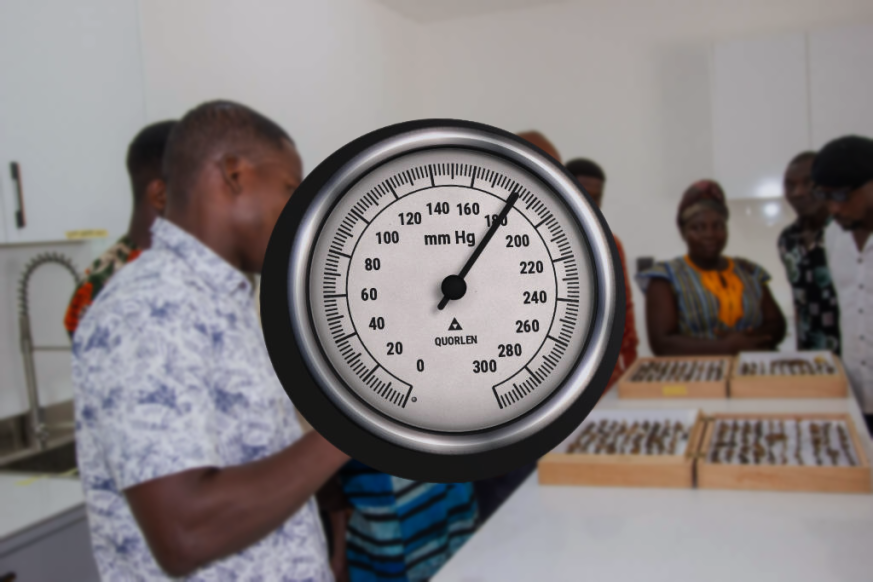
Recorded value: 182 mmHg
